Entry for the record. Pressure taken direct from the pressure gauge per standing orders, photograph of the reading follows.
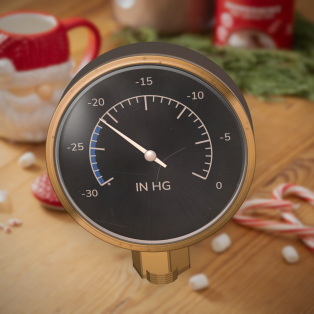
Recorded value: -21 inHg
